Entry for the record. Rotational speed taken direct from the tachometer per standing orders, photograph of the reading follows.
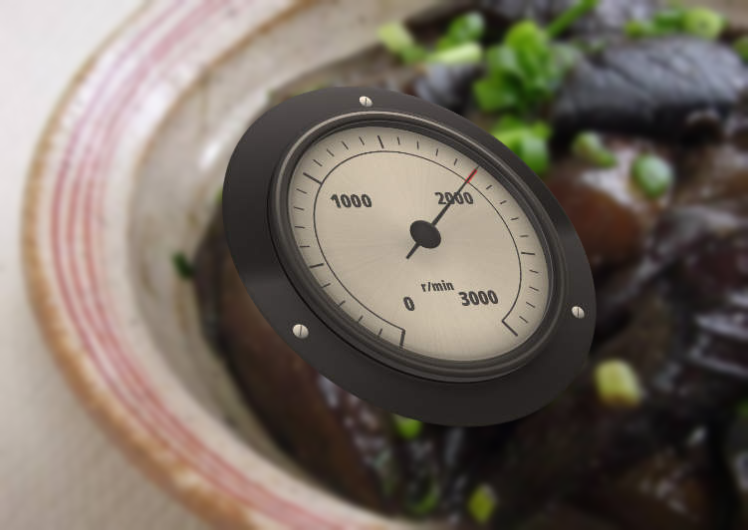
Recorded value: 2000 rpm
